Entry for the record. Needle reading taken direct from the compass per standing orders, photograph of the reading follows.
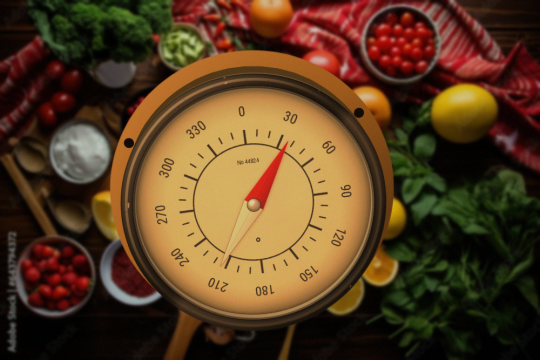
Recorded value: 35 °
